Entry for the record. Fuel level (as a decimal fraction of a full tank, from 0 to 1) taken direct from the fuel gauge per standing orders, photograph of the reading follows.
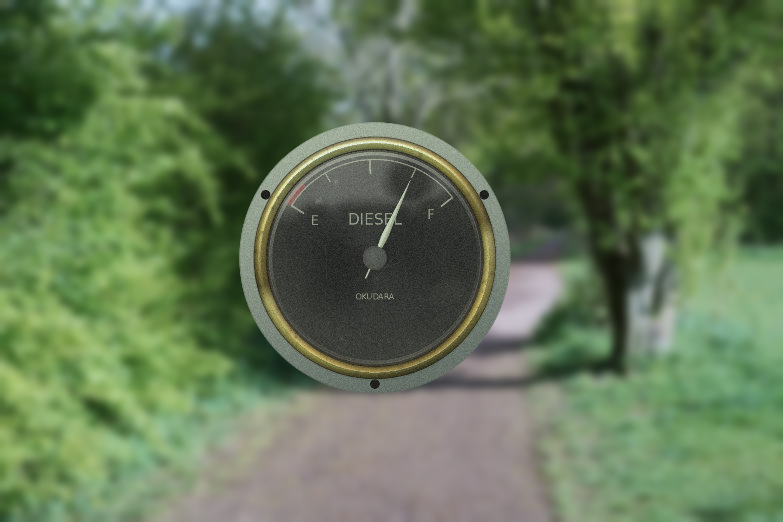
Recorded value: 0.75
